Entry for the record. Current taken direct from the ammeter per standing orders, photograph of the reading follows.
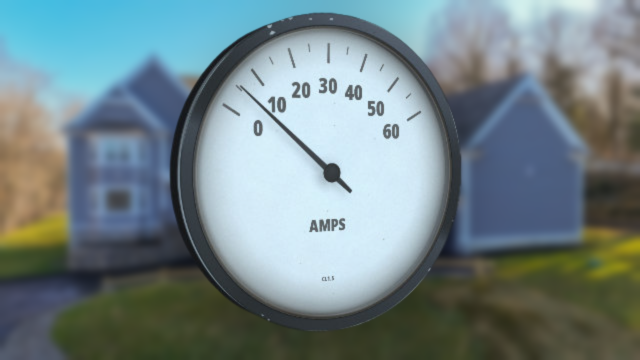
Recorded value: 5 A
